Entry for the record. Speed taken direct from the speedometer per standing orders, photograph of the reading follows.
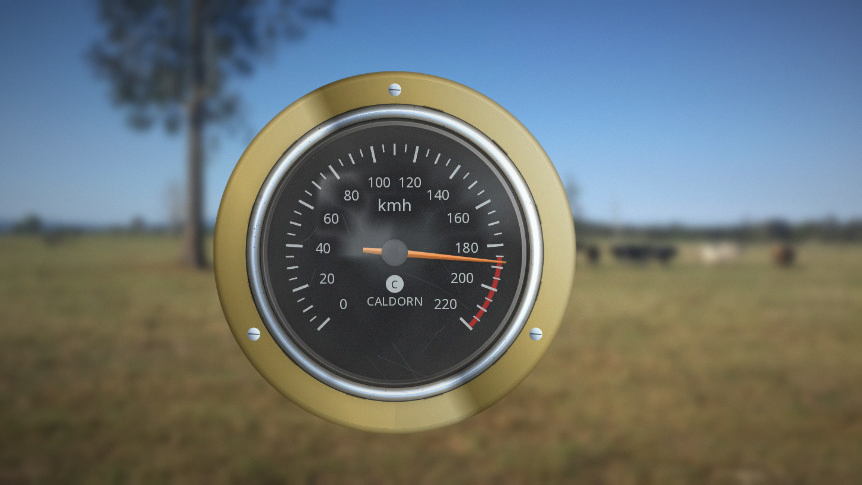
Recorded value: 187.5 km/h
